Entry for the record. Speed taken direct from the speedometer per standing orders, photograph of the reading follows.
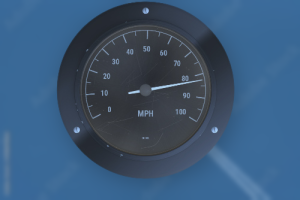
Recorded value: 82.5 mph
